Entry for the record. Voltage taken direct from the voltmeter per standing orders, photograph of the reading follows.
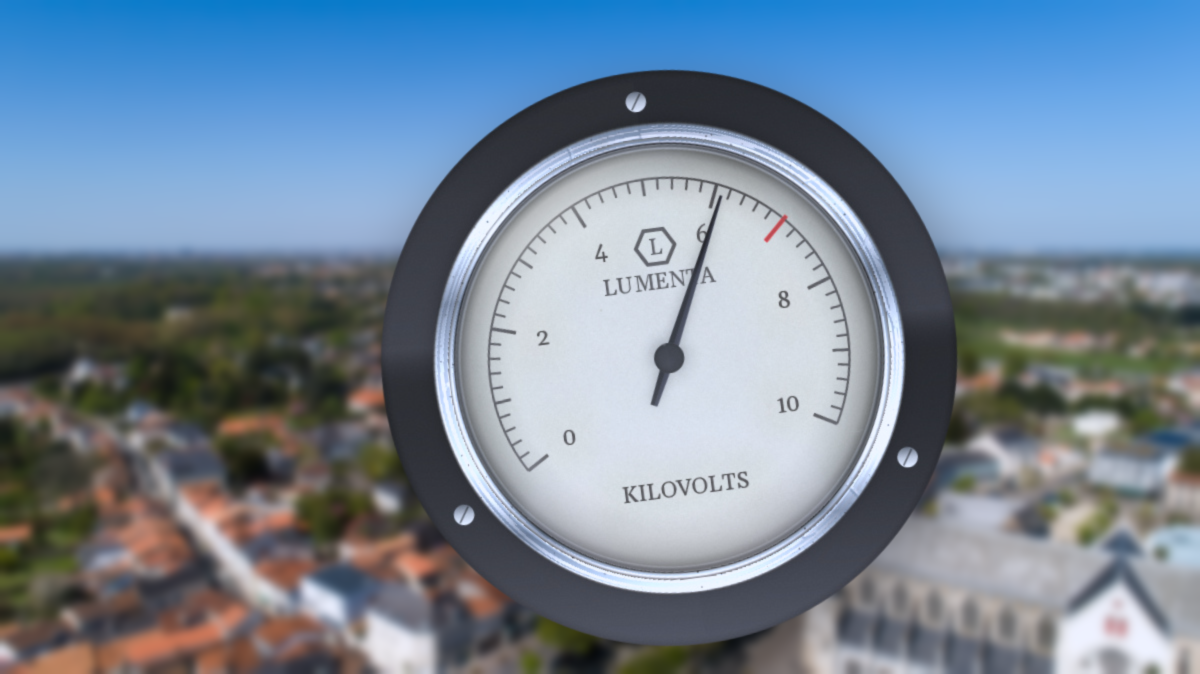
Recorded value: 6.1 kV
